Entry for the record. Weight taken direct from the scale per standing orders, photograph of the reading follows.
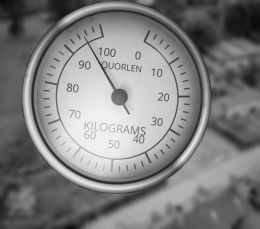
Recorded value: 95 kg
